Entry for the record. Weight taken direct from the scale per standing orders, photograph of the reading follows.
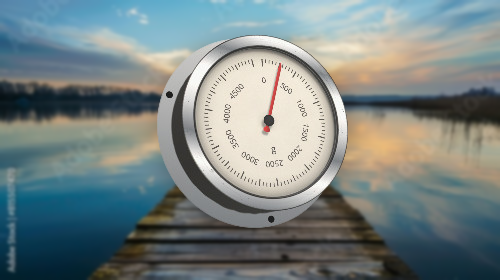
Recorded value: 250 g
